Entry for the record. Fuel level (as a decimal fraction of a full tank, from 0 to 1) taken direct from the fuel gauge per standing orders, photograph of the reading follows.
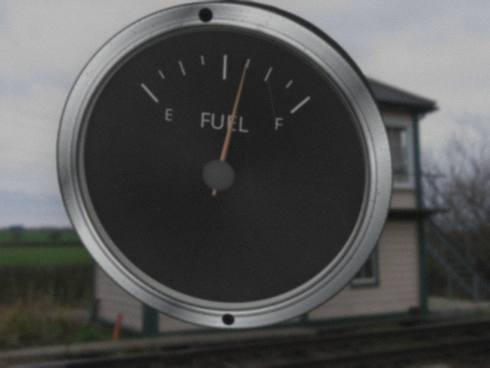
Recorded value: 0.625
